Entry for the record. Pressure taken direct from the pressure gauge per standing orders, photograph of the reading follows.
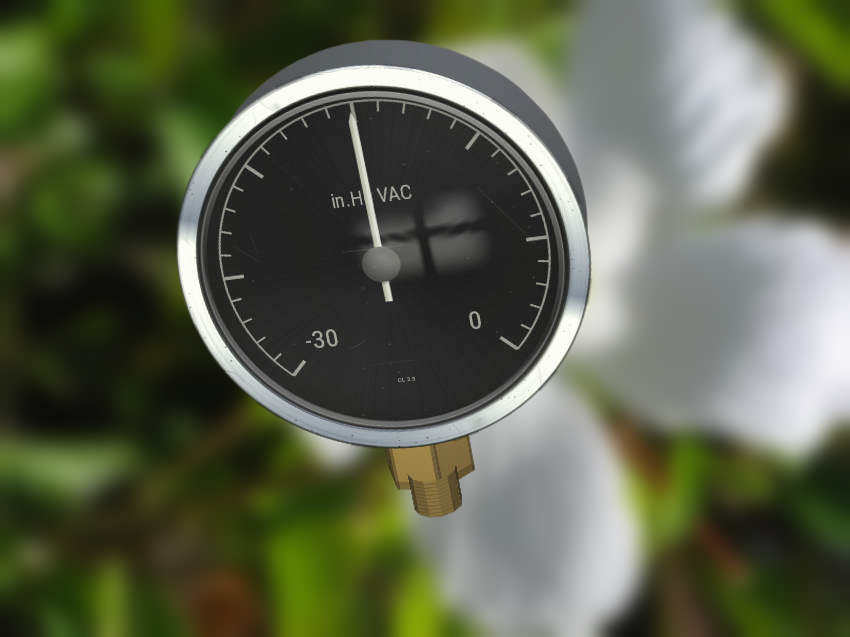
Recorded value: -15 inHg
